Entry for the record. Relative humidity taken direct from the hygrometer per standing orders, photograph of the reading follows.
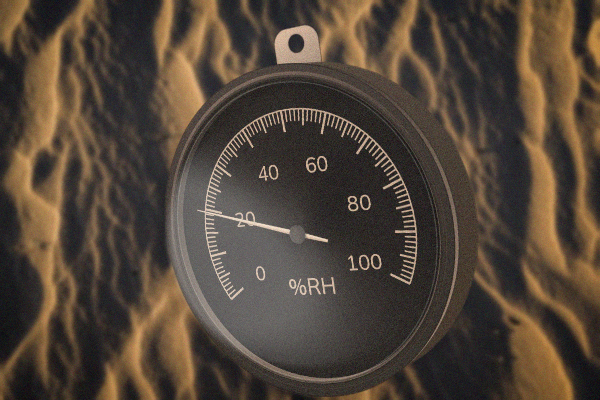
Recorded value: 20 %
